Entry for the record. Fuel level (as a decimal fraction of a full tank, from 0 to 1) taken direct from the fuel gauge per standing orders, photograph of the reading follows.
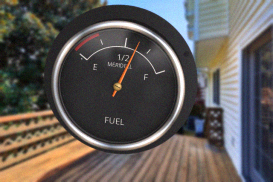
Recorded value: 0.625
